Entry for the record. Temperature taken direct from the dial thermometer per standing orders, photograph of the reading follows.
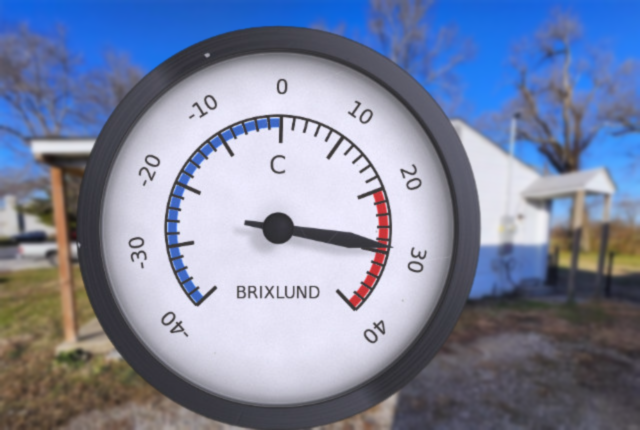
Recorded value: 29 °C
